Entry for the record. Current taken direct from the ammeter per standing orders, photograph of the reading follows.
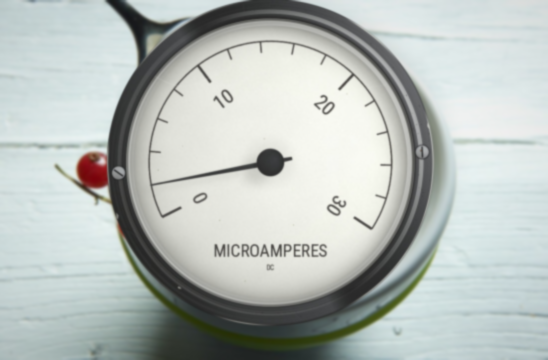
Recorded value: 2 µA
